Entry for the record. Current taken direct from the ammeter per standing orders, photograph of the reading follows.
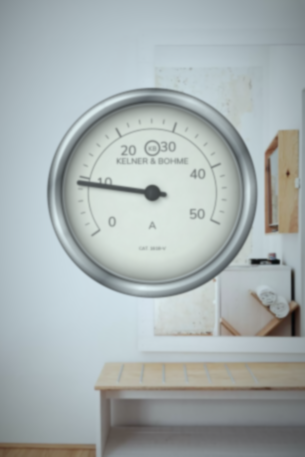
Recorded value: 9 A
